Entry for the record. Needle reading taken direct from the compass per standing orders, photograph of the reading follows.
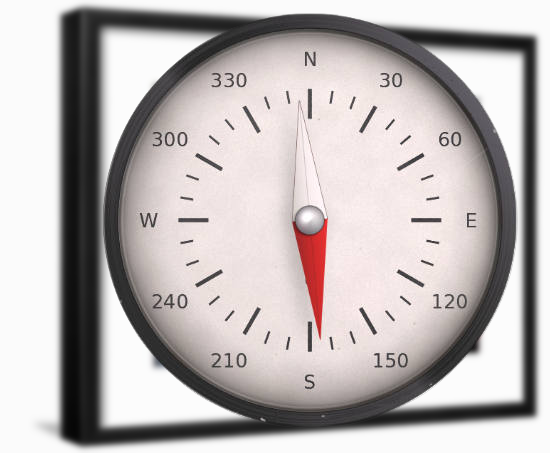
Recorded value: 175 °
